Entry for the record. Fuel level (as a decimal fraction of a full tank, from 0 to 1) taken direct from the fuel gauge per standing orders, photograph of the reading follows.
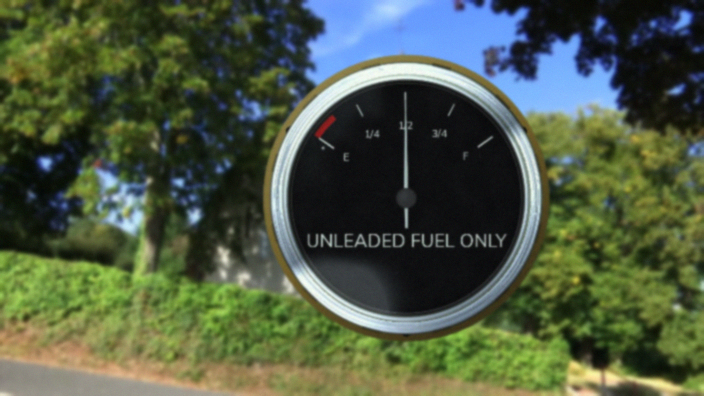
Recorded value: 0.5
